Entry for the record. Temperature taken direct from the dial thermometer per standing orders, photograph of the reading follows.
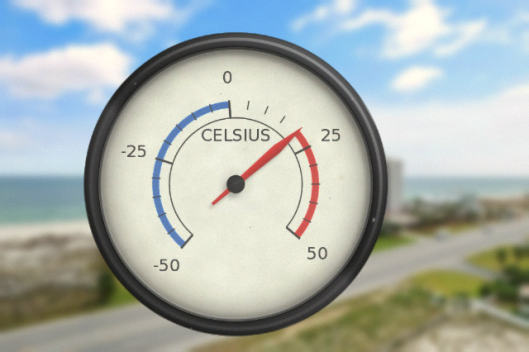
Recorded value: 20 °C
